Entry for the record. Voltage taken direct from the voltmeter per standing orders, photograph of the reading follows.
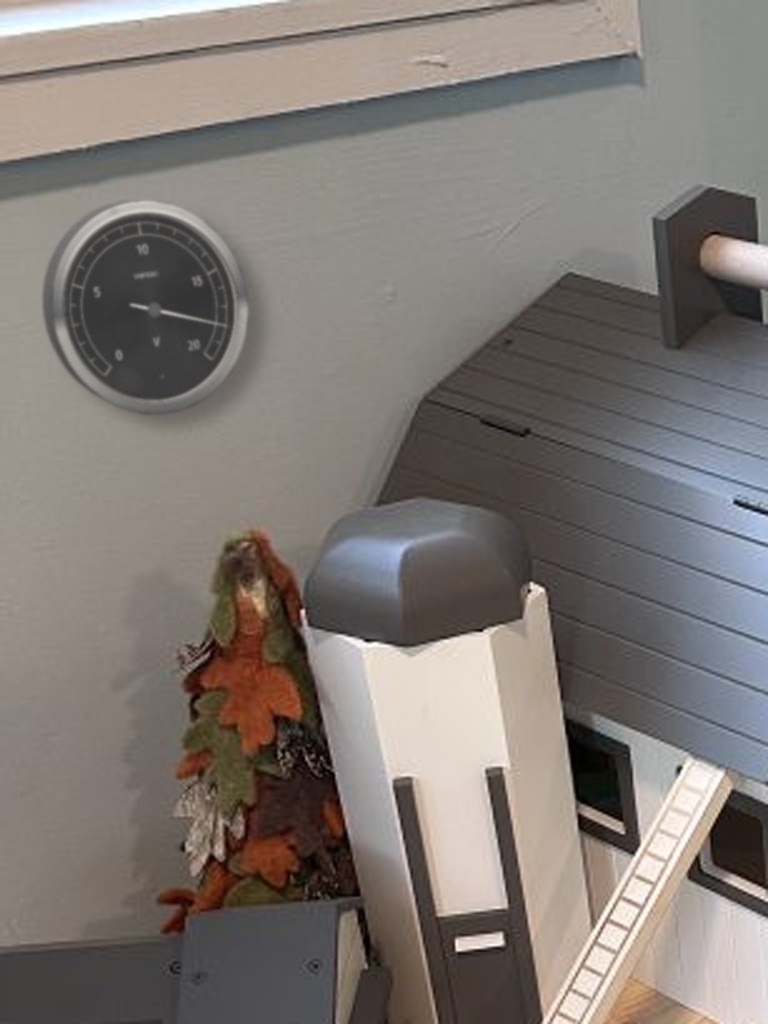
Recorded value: 18 V
